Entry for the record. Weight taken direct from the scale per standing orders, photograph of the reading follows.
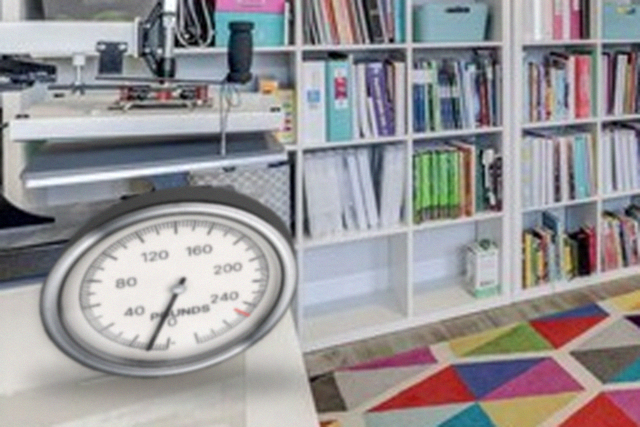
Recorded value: 10 lb
